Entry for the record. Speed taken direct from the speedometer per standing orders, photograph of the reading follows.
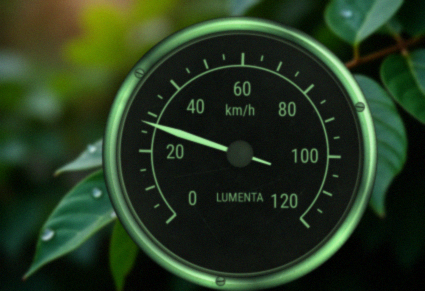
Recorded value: 27.5 km/h
